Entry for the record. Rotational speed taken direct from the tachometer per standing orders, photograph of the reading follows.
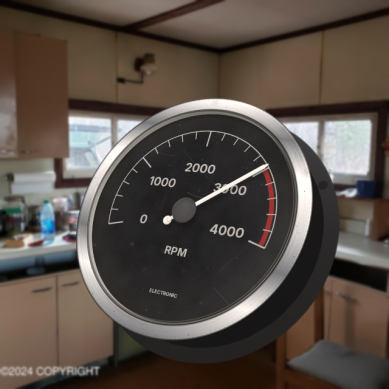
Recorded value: 3000 rpm
